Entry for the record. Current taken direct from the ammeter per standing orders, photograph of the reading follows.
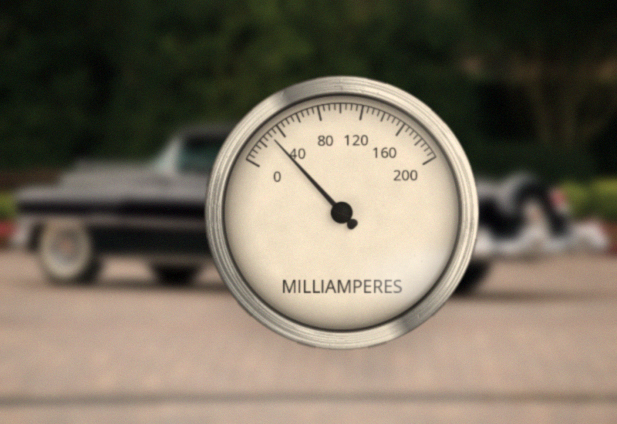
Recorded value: 30 mA
